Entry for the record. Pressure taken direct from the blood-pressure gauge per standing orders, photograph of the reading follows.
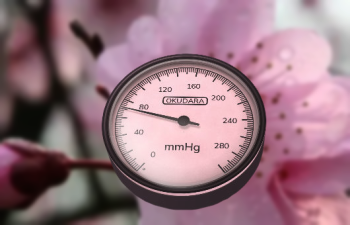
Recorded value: 70 mmHg
